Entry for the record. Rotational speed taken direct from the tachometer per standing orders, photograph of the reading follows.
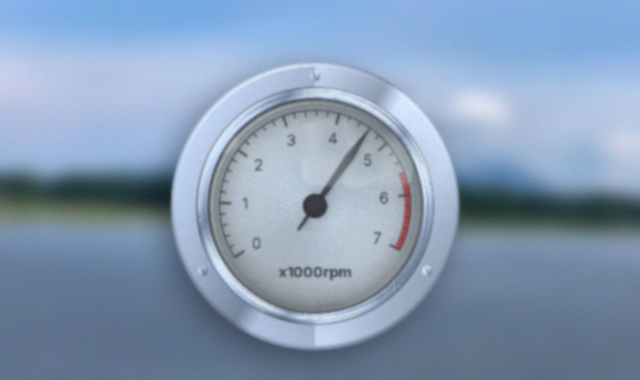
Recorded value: 4600 rpm
